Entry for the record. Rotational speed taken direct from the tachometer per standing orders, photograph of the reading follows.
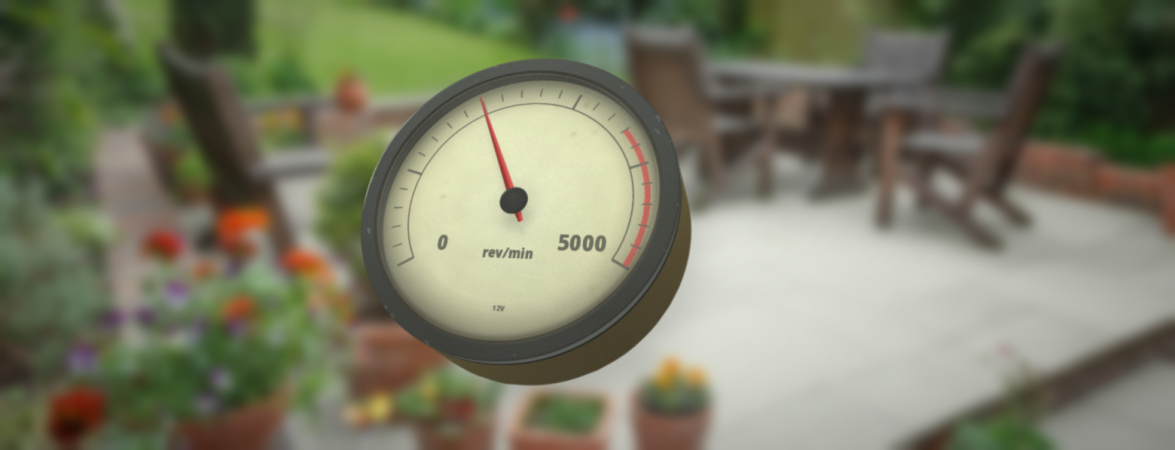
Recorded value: 2000 rpm
